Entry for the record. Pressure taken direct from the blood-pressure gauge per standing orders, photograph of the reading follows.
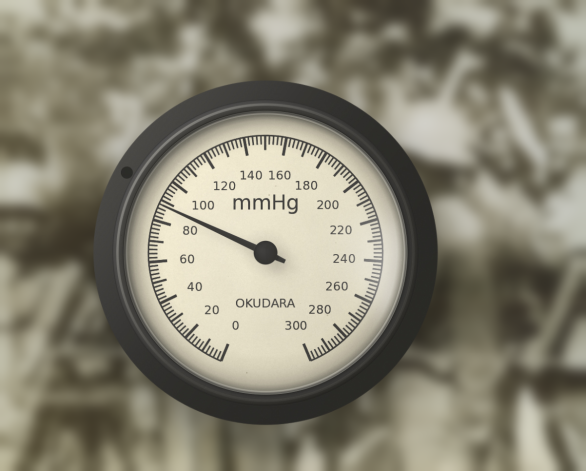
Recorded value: 88 mmHg
